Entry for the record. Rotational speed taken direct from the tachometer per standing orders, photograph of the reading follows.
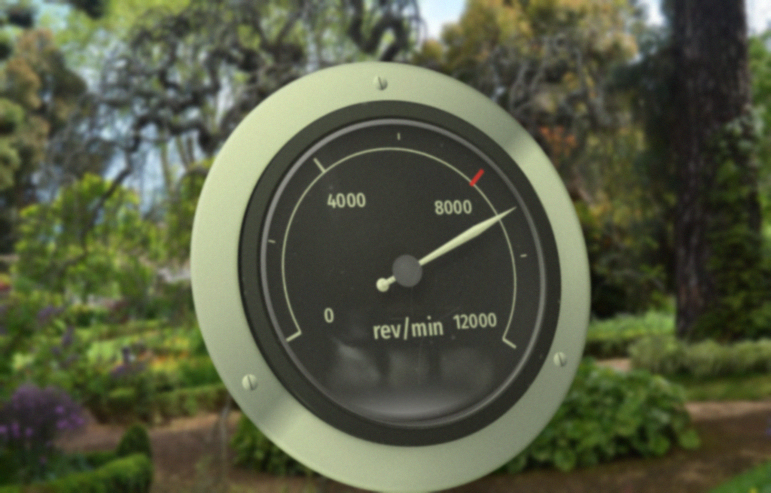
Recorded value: 9000 rpm
